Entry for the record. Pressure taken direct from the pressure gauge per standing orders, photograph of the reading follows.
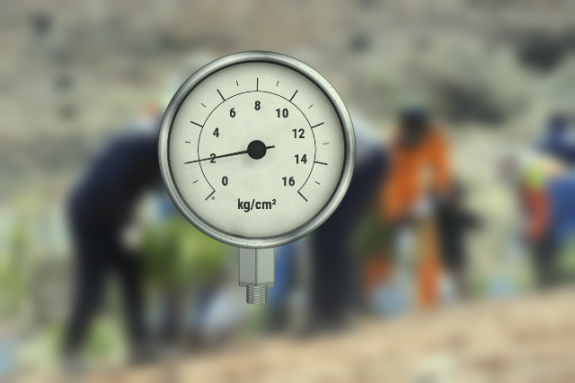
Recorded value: 2 kg/cm²
